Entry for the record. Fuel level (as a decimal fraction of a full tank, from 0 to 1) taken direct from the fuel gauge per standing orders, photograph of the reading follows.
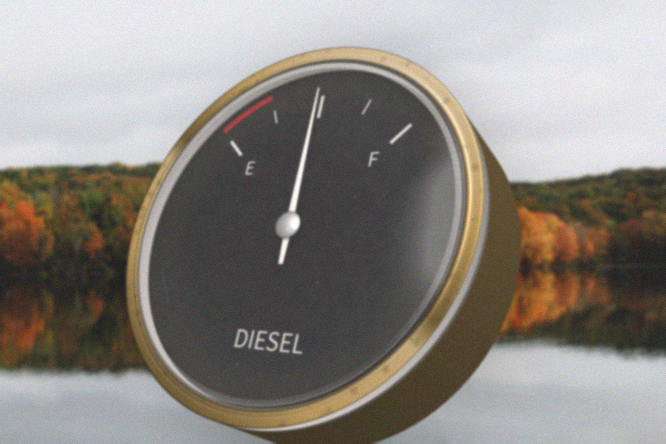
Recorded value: 0.5
